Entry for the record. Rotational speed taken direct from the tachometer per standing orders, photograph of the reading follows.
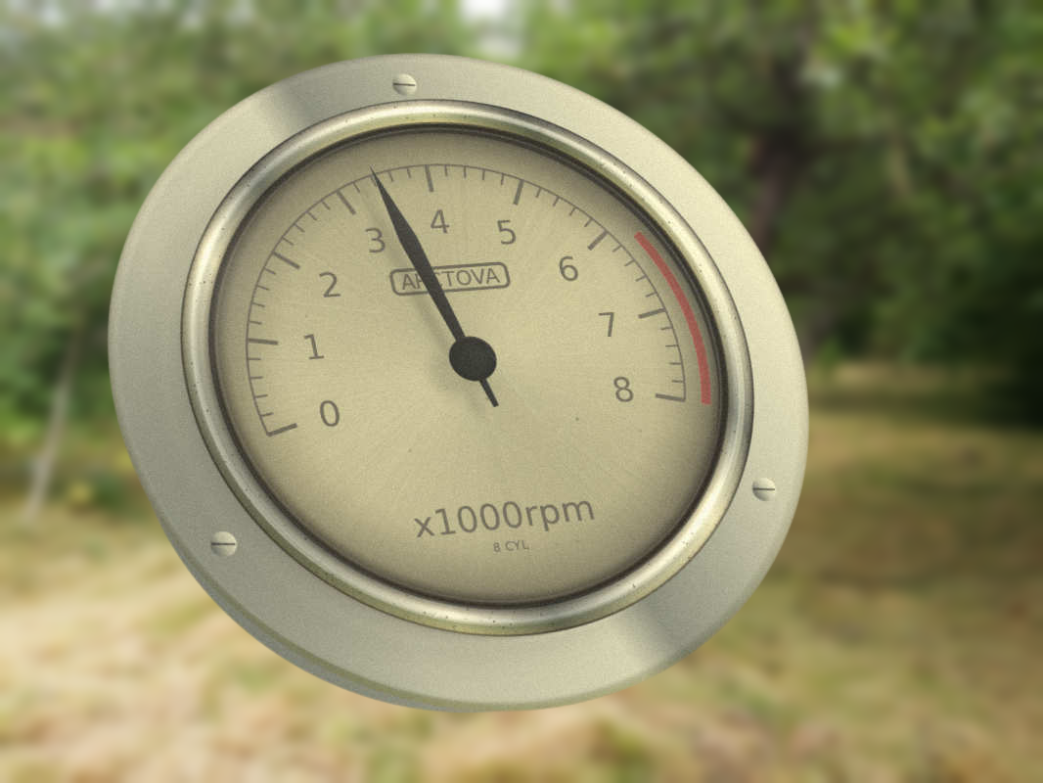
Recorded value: 3400 rpm
